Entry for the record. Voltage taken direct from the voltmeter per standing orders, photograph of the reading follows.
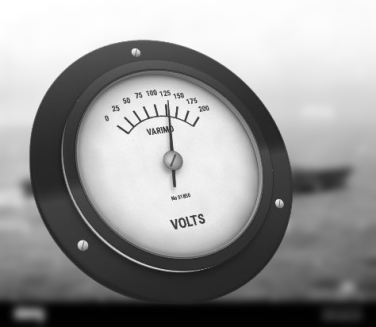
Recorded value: 125 V
